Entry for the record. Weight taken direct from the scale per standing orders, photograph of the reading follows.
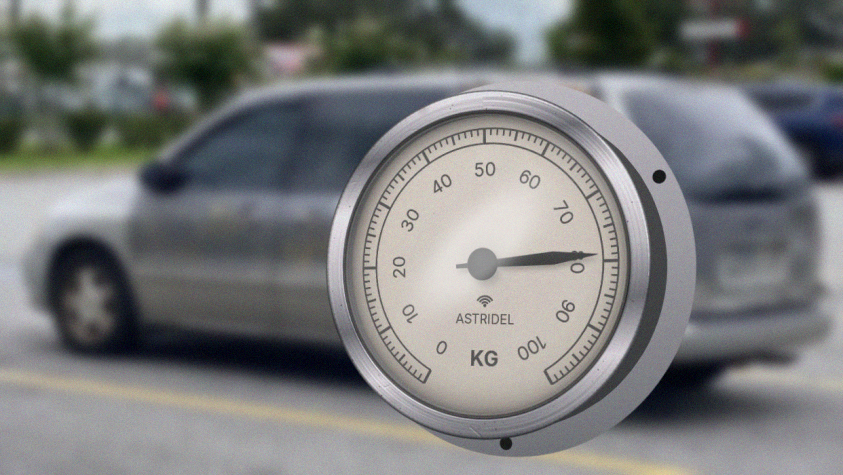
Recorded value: 79 kg
